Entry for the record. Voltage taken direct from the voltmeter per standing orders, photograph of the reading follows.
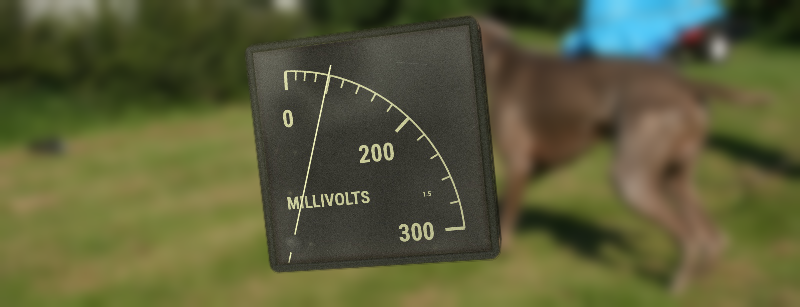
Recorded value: 100 mV
